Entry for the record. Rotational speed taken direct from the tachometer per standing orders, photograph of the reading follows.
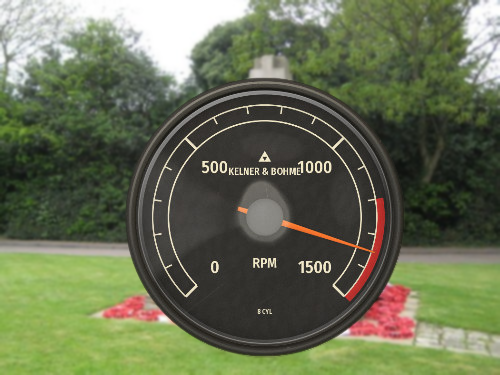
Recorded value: 1350 rpm
